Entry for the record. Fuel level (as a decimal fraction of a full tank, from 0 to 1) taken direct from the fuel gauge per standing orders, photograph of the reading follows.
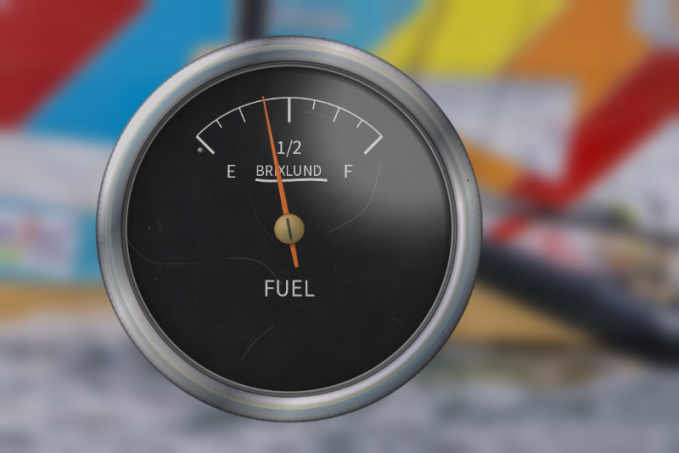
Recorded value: 0.375
